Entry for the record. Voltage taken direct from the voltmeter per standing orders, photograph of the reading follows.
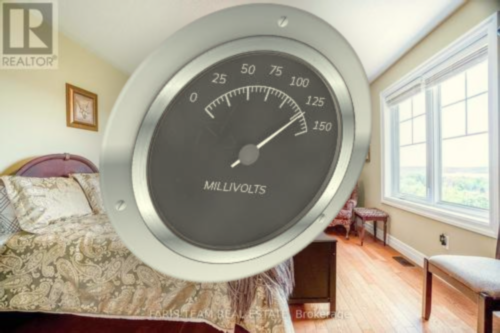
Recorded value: 125 mV
